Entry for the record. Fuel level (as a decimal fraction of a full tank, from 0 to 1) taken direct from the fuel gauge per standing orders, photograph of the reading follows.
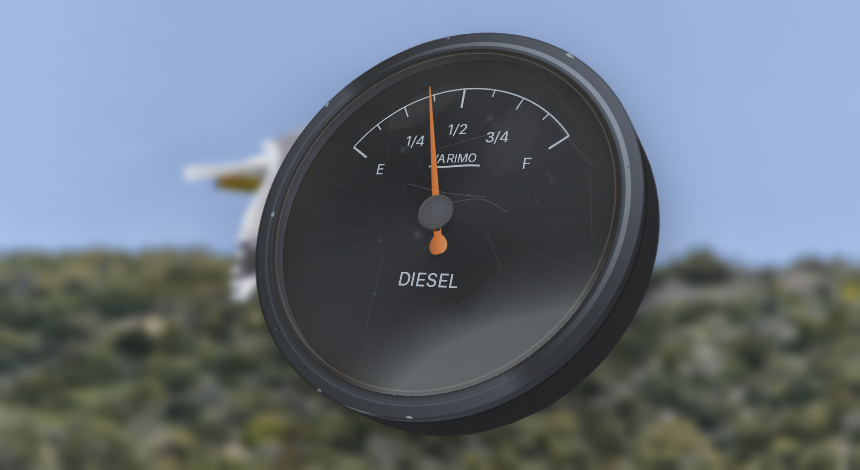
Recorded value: 0.375
